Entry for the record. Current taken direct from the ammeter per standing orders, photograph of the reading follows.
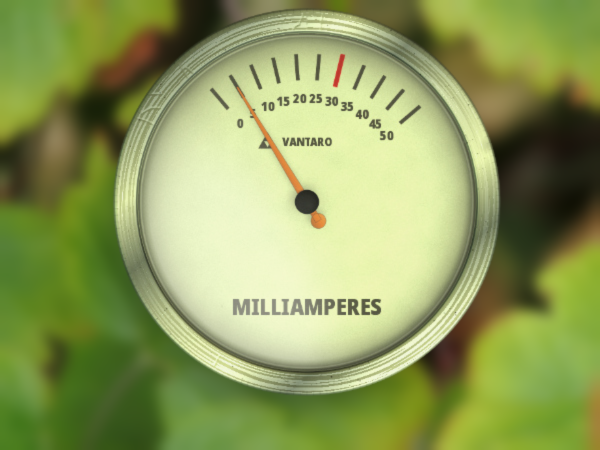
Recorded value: 5 mA
